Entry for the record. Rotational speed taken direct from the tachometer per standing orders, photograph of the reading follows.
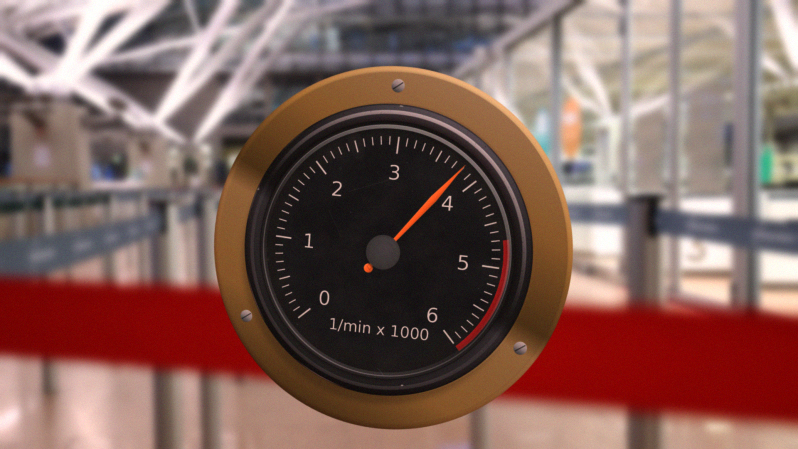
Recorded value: 3800 rpm
